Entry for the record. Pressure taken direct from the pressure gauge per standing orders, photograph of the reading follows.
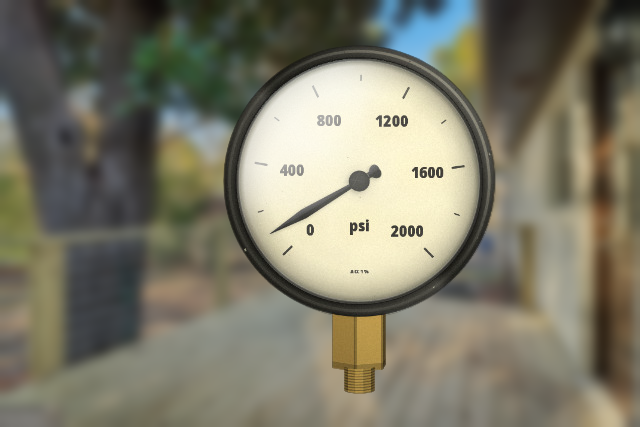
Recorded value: 100 psi
